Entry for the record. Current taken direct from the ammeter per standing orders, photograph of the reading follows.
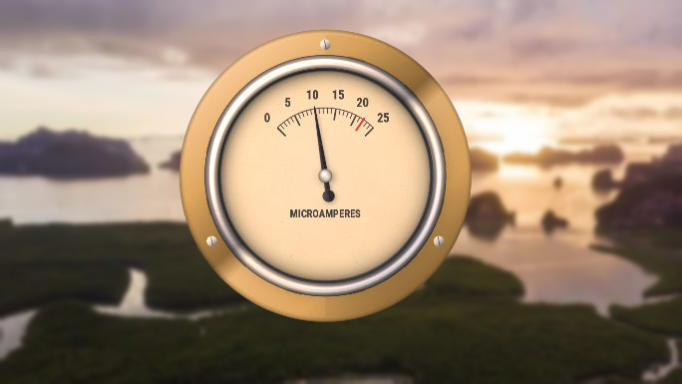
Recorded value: 10 µA
